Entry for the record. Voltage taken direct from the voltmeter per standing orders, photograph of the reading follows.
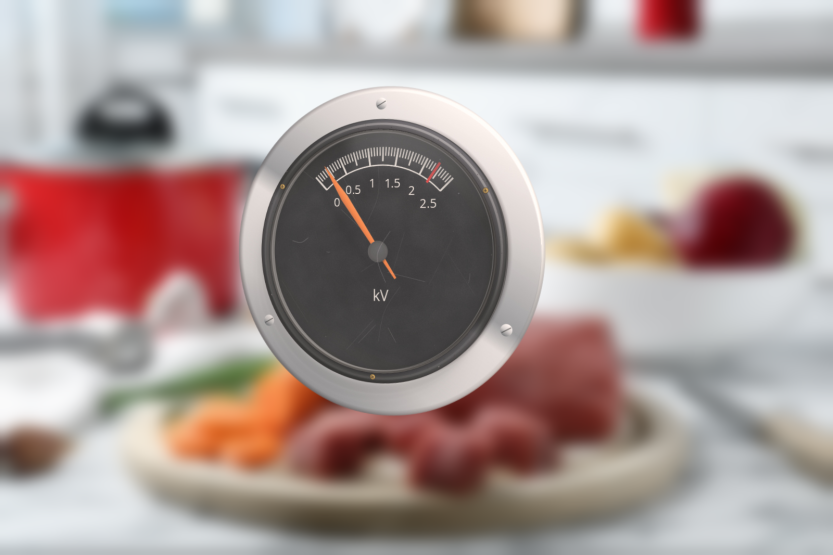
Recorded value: 0.25 kV
